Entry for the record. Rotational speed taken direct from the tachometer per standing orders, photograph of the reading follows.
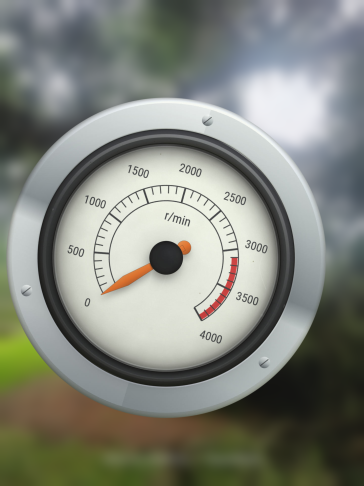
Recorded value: 0 rpm
